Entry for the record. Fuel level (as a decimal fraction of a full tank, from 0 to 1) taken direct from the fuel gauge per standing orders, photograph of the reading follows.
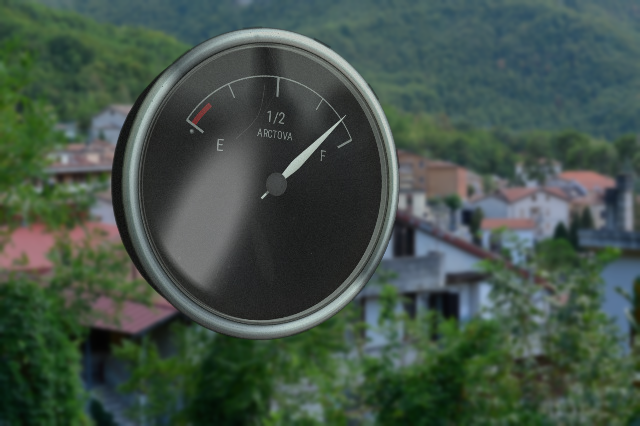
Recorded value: 0.875
